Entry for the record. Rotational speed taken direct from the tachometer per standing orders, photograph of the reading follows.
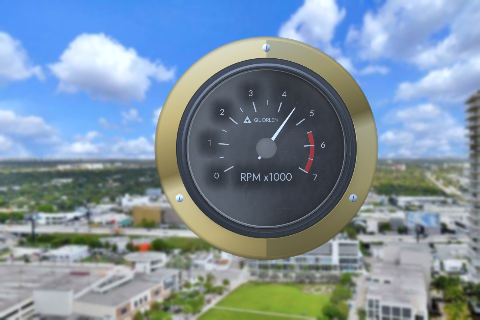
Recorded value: 4500 rpm
